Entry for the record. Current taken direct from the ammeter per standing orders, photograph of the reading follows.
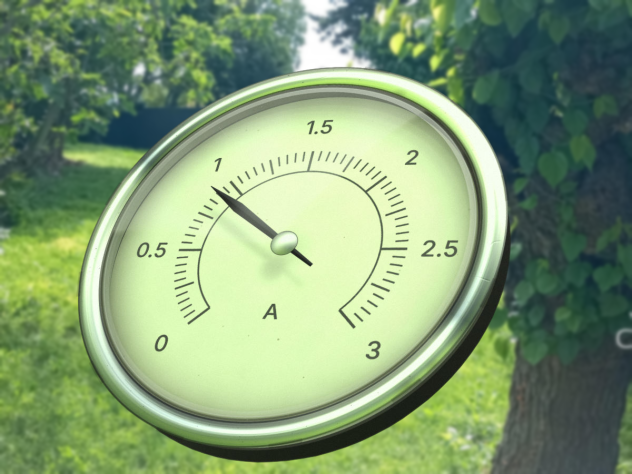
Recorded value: 0.9 A
